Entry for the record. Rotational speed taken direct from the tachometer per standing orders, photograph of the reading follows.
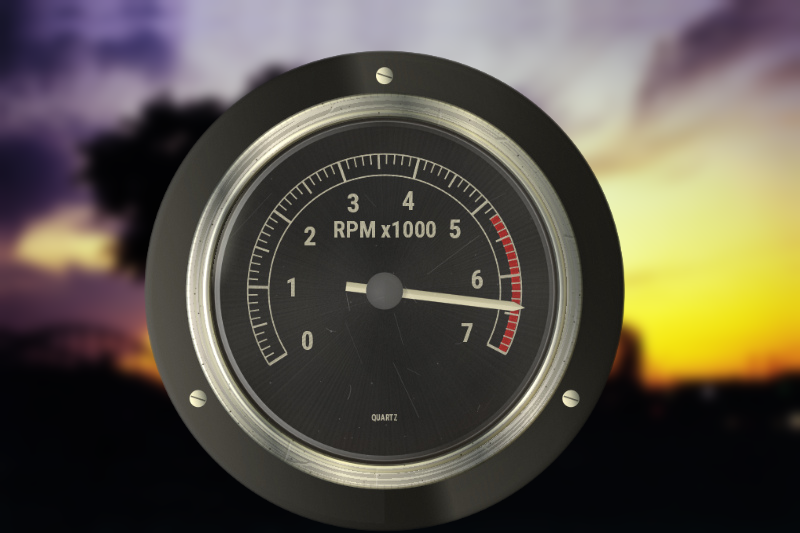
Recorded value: 6400 rpm
